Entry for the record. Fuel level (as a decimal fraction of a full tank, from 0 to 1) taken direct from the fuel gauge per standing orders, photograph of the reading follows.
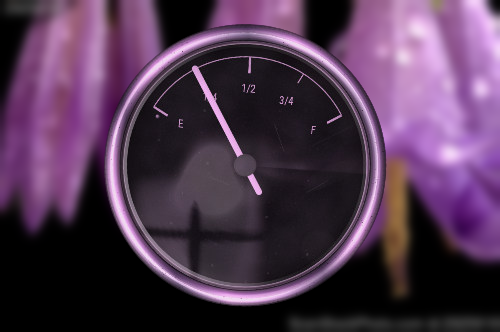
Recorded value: 0.25
